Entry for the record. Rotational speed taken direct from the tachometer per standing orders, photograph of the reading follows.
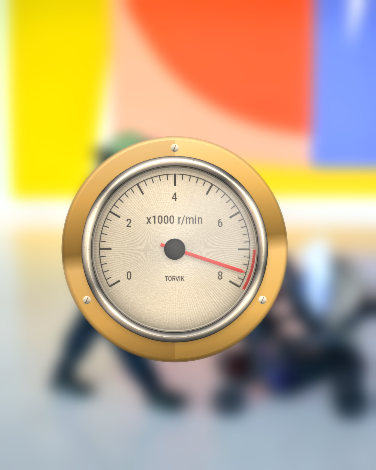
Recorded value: 7600 rpm
